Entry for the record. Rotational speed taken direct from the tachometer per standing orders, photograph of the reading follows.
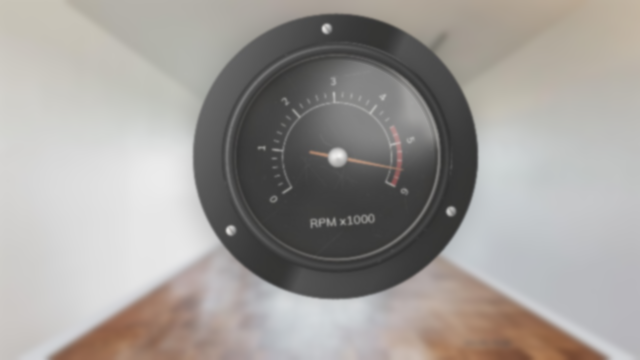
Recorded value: 5600 rpm
